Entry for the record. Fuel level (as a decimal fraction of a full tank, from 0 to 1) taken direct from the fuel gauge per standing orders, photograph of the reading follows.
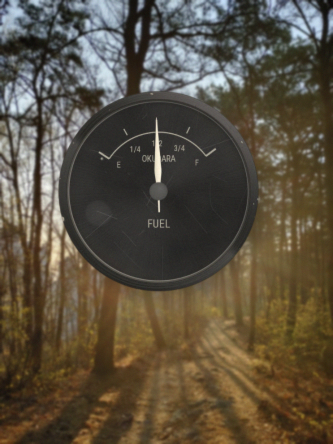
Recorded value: 0.5
